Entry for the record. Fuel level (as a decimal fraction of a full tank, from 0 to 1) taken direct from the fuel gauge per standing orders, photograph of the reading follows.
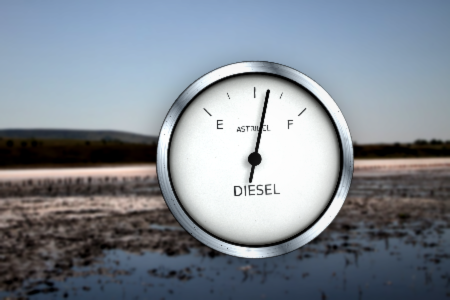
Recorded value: 0.625
